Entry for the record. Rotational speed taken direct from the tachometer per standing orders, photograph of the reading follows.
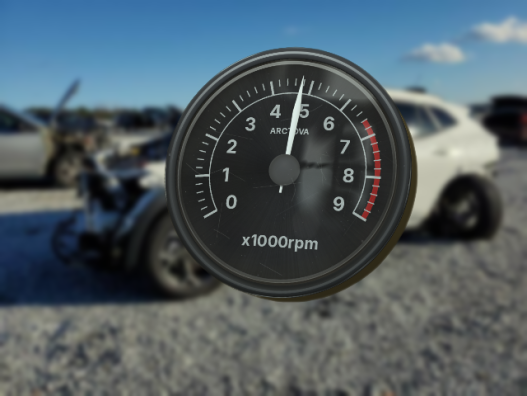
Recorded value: 4800 rpm
